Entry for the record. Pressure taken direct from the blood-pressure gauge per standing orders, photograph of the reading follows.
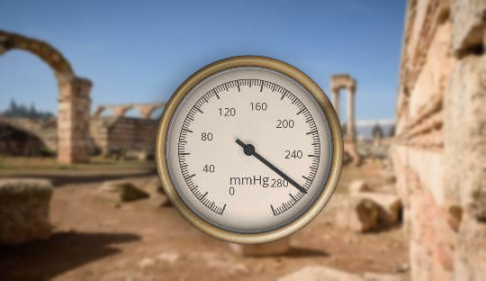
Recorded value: 270 mmHg
